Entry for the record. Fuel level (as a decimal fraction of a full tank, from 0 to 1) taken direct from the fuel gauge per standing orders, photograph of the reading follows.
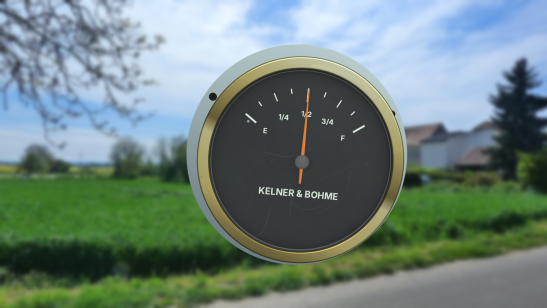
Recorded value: 0.5
